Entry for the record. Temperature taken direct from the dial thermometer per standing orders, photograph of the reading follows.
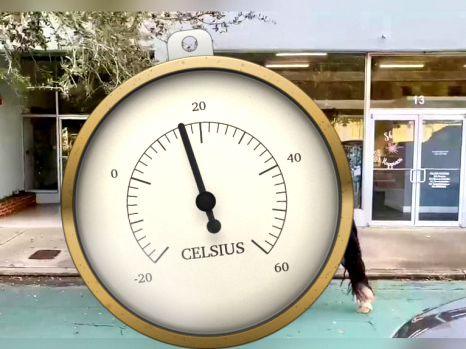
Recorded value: 16 °C
